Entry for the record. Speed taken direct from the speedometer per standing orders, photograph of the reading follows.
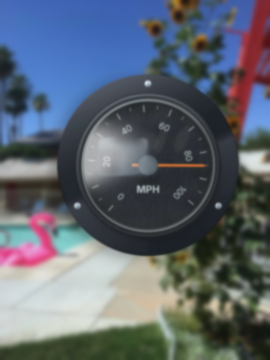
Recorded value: 85 mph
